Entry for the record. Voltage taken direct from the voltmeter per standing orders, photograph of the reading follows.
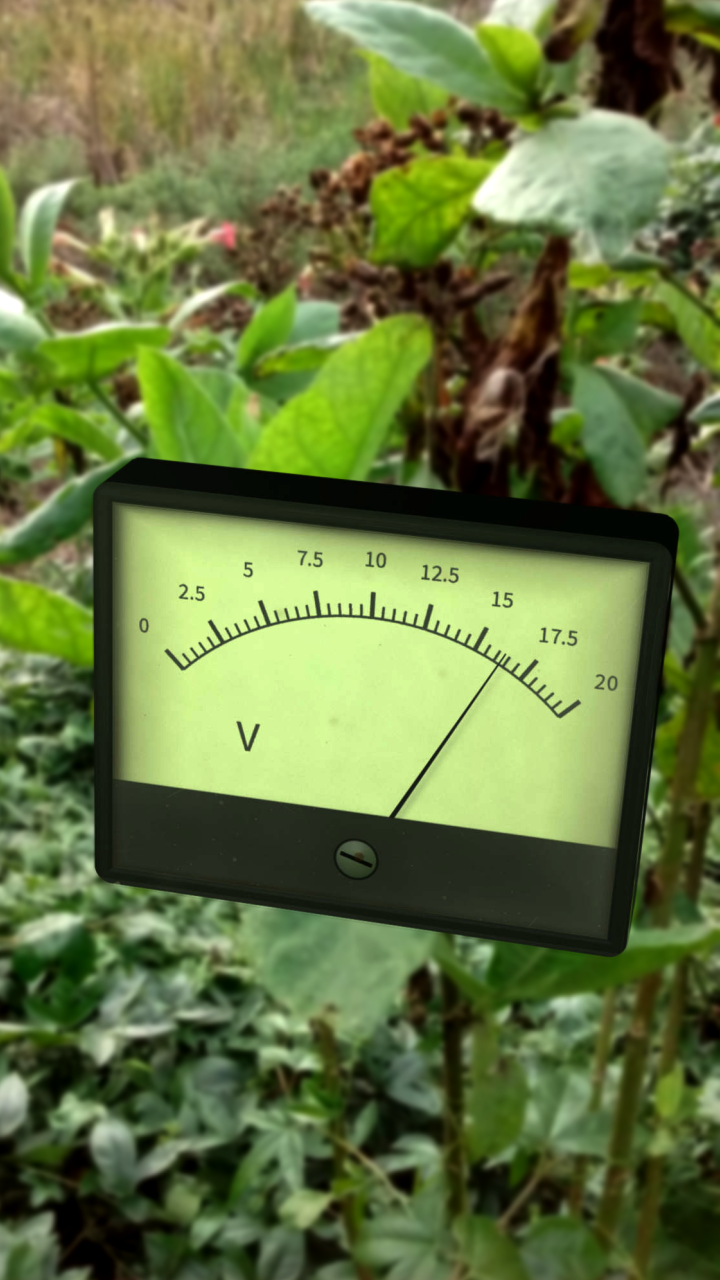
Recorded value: 16.25 V
